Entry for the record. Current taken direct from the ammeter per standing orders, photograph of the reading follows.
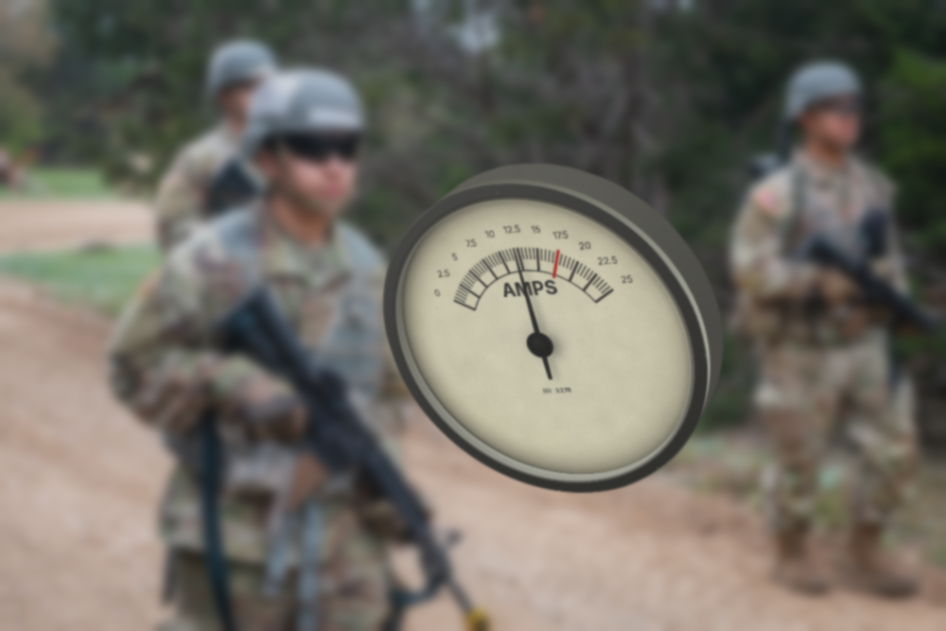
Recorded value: 12.5 A
